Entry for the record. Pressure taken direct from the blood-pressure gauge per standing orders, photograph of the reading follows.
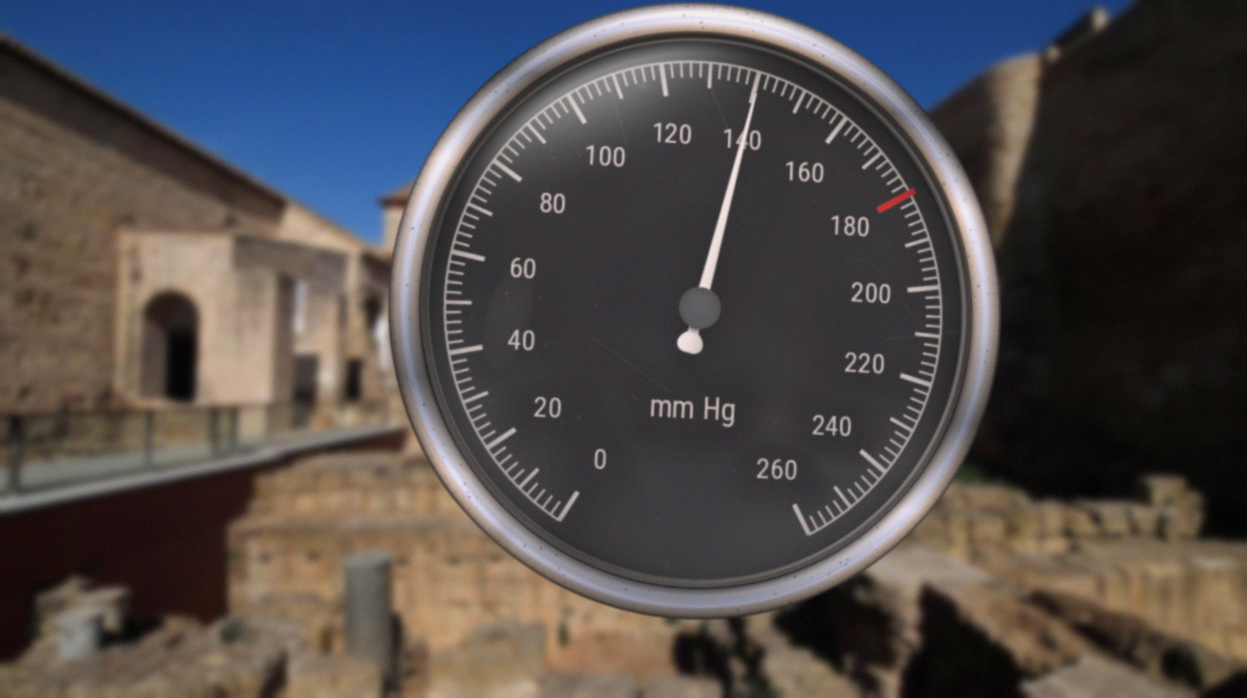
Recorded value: 140 mmHg
